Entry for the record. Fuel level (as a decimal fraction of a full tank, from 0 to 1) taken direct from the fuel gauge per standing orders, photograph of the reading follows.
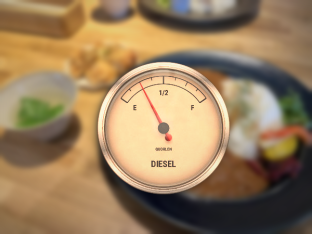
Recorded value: 0.25
